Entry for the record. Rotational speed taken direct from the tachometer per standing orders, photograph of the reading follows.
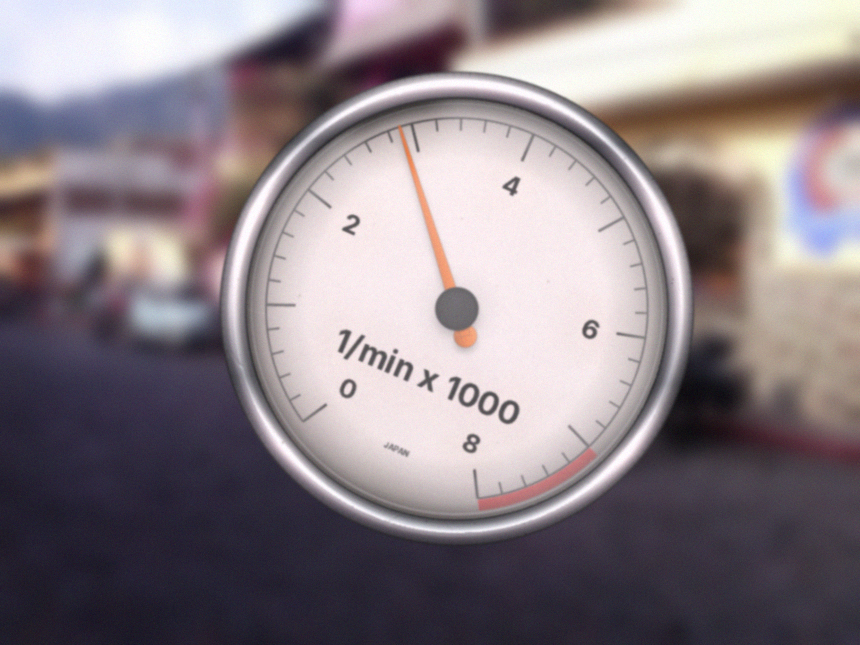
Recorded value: 2900 rpm
